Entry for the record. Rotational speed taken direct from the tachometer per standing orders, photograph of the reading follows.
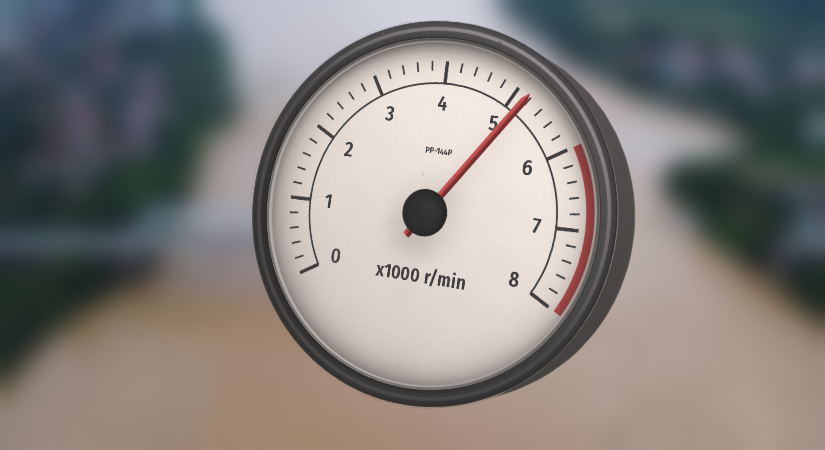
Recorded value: 5200 rpm
